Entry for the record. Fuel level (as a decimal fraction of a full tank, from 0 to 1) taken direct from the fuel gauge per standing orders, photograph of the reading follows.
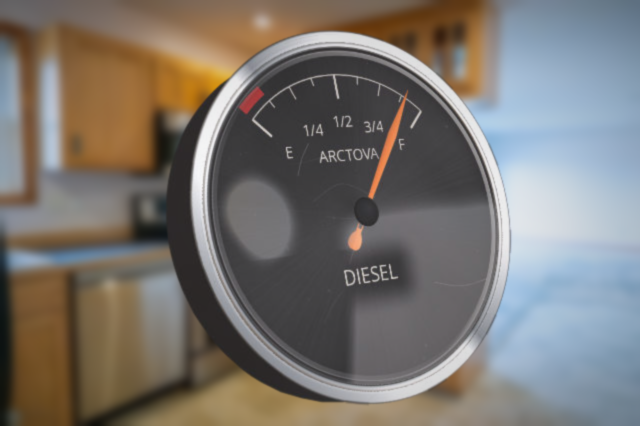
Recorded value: 0.875
